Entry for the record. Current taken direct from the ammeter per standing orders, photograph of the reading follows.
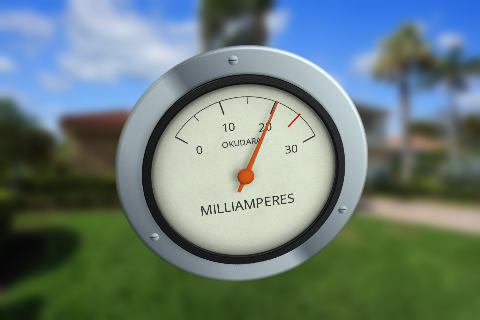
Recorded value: 20 mA
